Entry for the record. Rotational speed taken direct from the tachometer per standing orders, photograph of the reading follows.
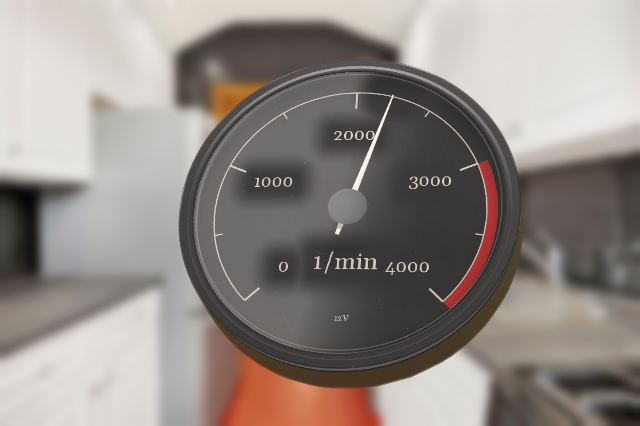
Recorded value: 2250 rpm
